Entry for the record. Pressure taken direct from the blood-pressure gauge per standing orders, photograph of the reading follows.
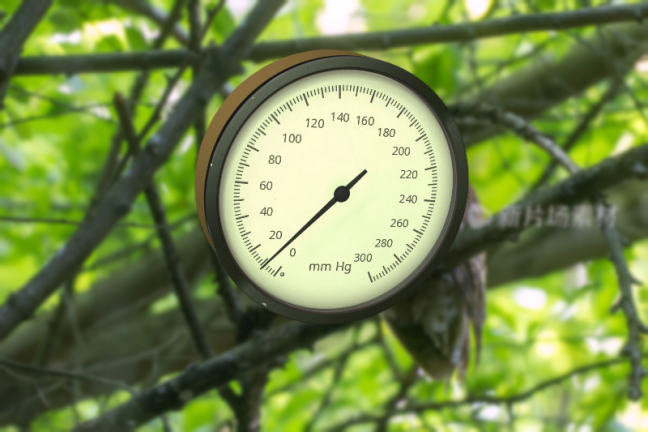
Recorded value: 10 mmHg
